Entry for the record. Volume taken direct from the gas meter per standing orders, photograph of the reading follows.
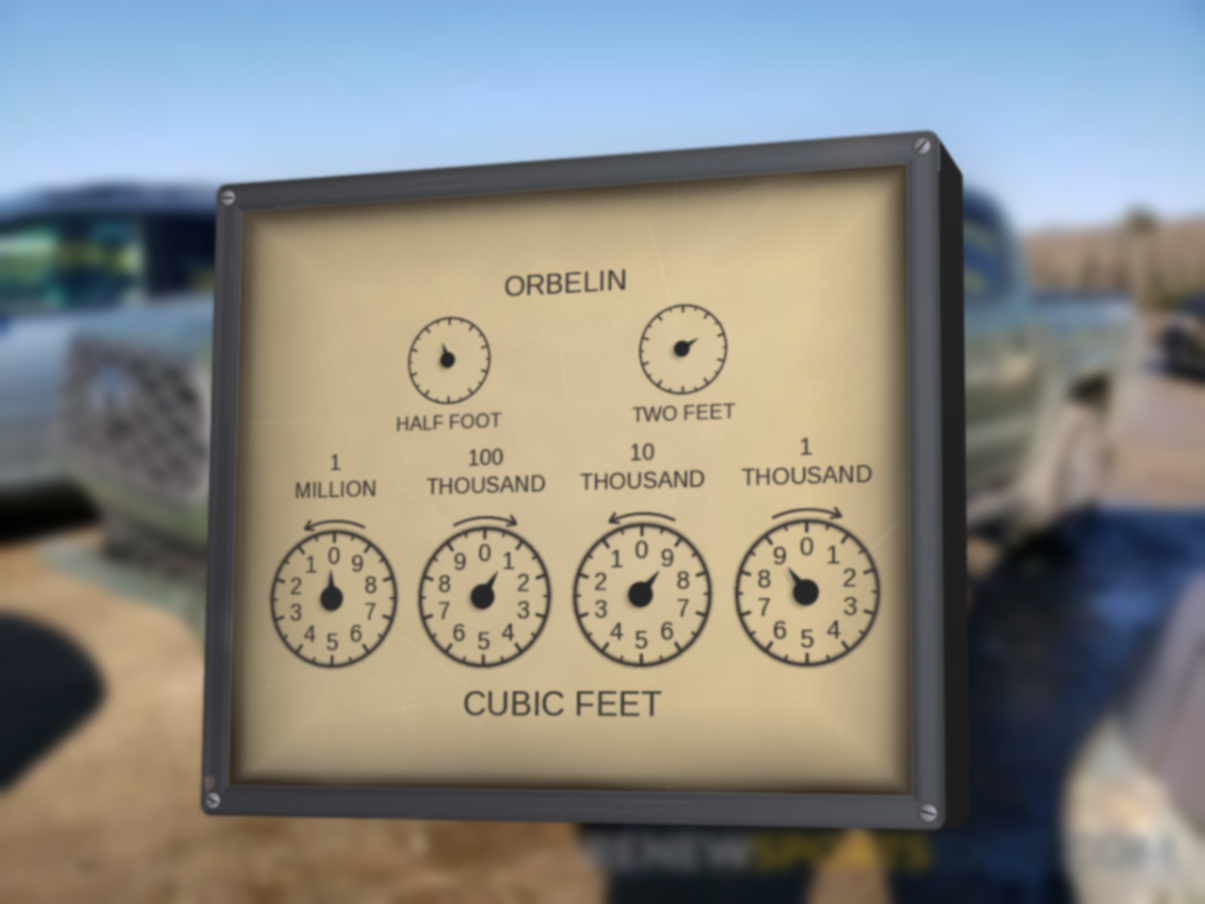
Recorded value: 8900 ft³
